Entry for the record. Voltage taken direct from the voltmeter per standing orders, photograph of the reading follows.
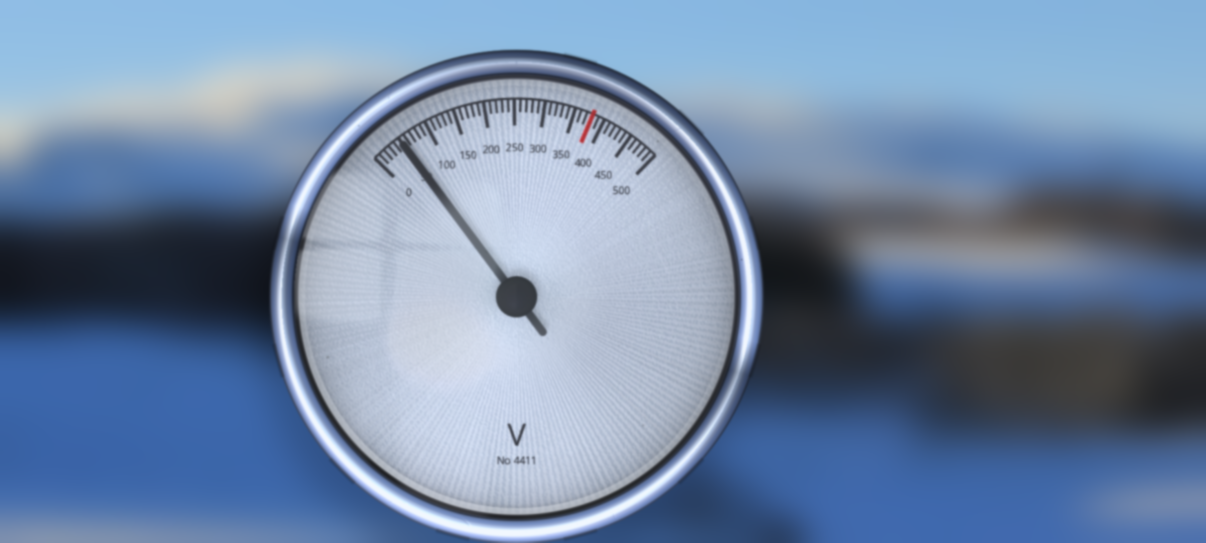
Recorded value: 50 V
